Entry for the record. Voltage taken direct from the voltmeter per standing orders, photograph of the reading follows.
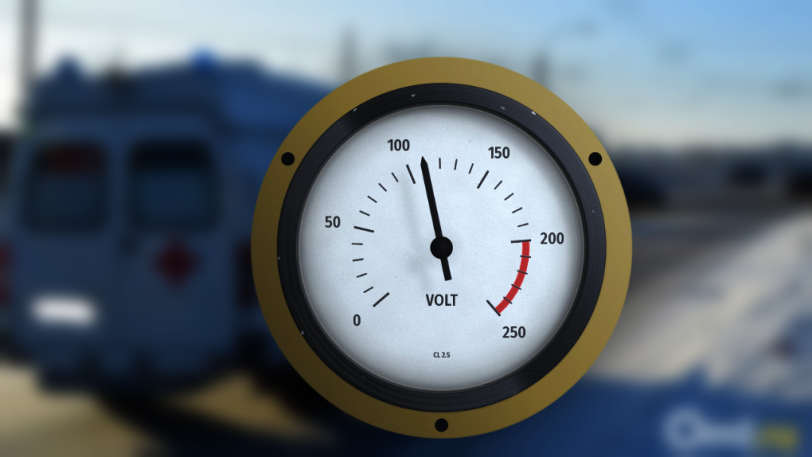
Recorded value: 110 V
